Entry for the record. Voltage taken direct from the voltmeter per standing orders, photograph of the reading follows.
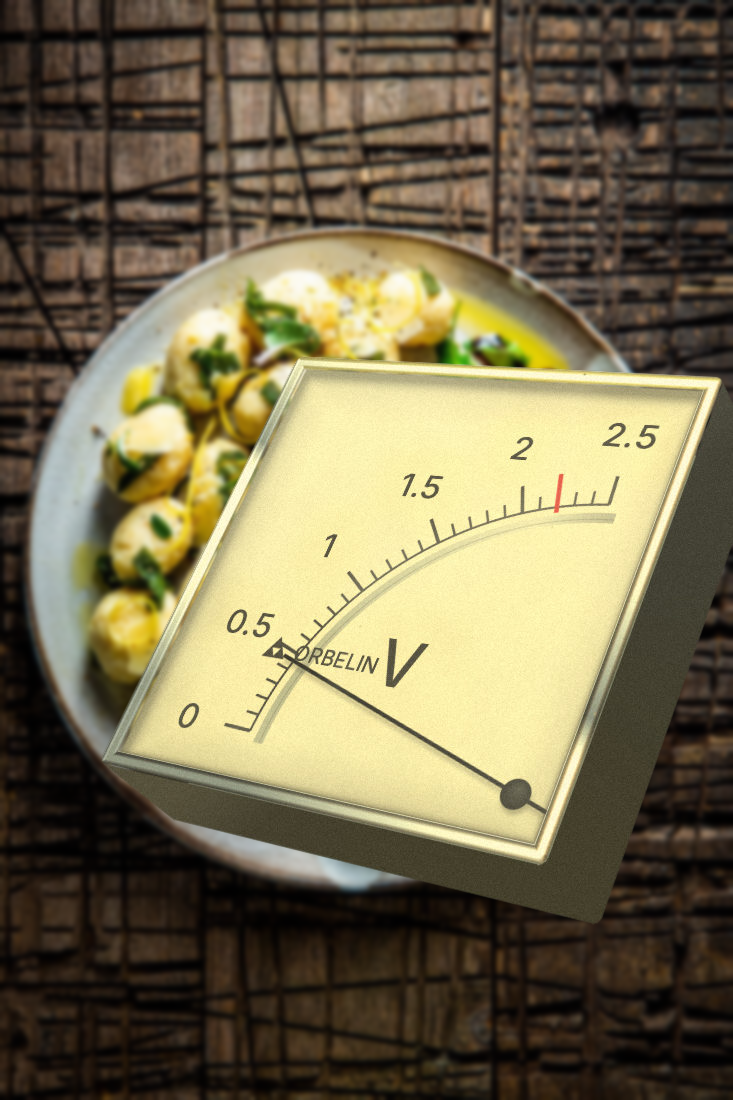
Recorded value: 0.45 V
